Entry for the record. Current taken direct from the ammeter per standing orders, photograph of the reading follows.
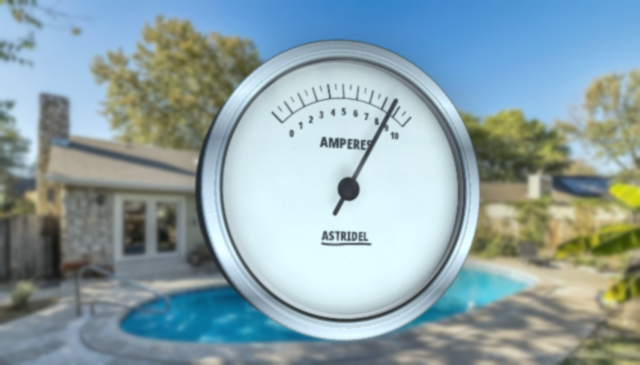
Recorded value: 8.5 A
